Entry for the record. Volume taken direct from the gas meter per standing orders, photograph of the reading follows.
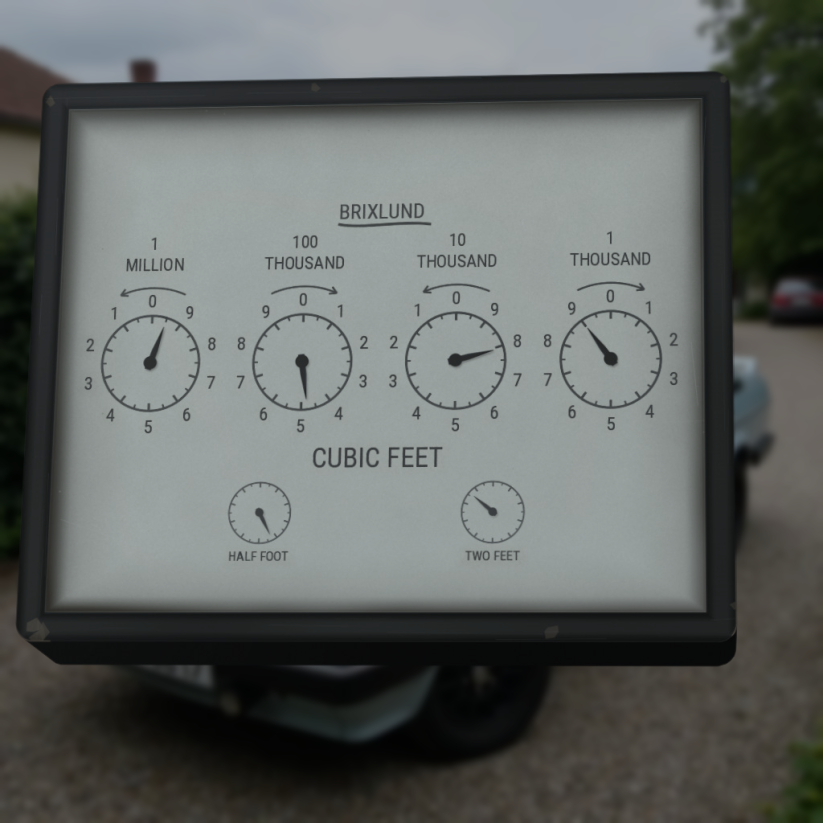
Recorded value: 947900 ft³
